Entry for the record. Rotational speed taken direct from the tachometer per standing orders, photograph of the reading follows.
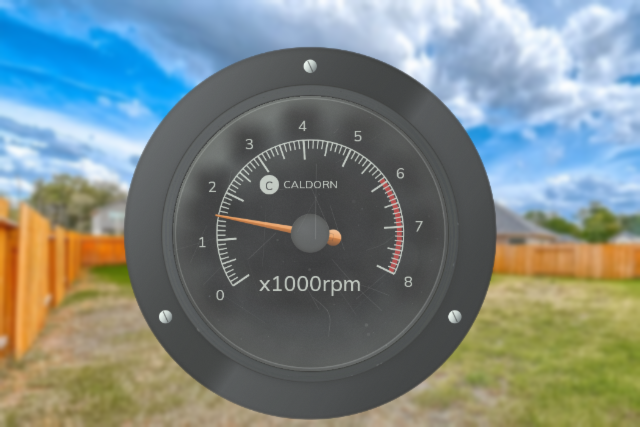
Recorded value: 1500 rpm
